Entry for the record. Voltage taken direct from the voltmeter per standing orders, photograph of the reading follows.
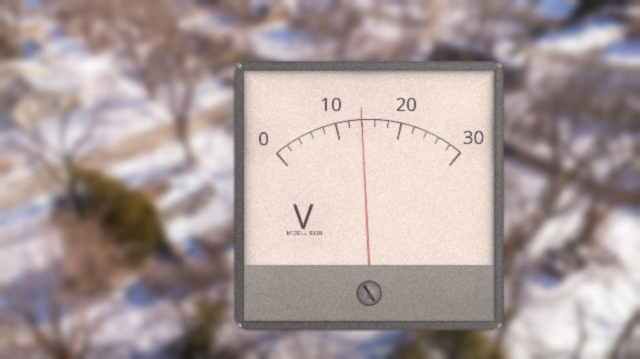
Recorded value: 14 V
